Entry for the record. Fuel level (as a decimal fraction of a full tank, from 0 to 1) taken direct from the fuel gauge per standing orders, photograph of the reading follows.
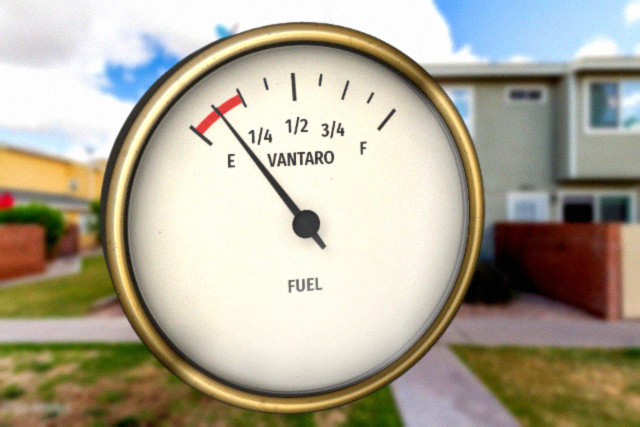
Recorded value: 0.125
